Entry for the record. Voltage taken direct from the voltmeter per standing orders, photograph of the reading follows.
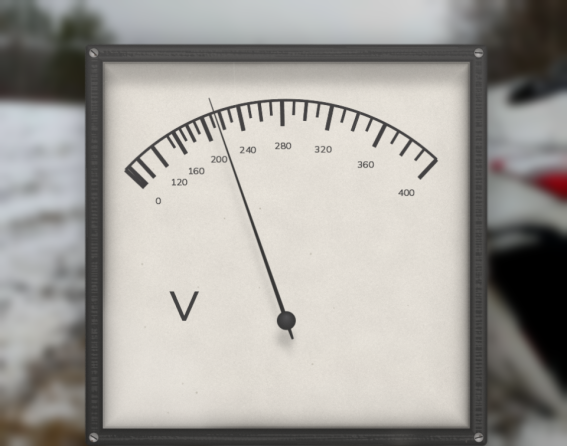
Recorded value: 215 V
